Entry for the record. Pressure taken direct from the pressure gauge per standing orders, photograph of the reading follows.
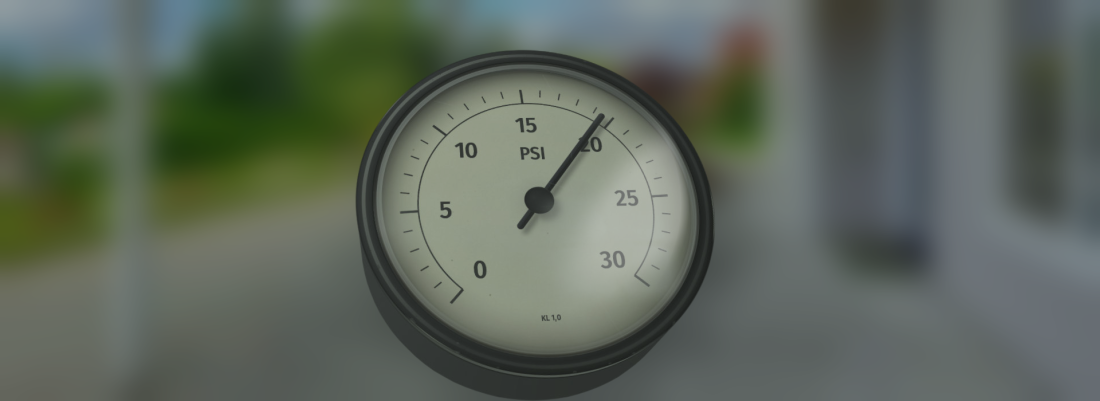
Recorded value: 19.5 psi
